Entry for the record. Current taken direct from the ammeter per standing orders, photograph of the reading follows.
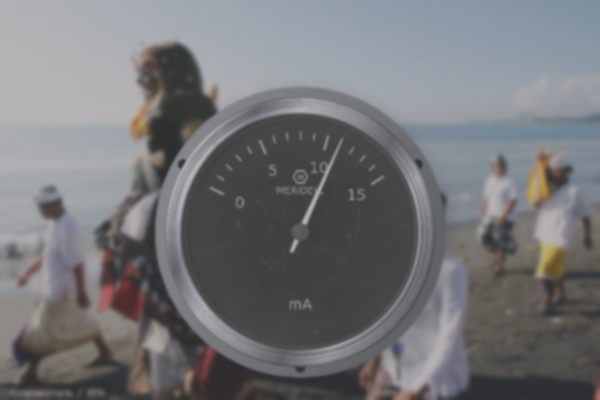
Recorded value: 11 mA
